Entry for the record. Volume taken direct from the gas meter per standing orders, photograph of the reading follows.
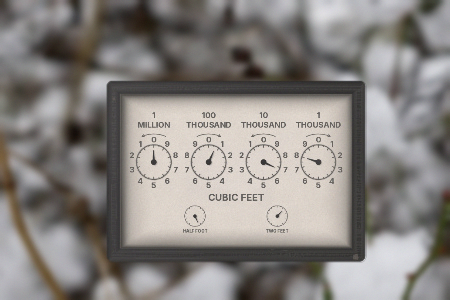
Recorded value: 6800 ft³
